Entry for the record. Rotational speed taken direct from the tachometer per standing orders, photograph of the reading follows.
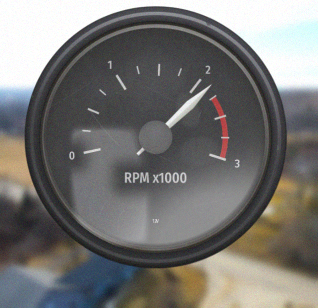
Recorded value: 2125 rpm
